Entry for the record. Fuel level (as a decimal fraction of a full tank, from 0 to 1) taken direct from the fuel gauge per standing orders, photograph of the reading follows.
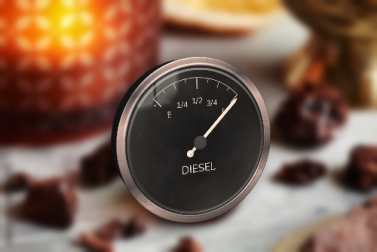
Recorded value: 1
